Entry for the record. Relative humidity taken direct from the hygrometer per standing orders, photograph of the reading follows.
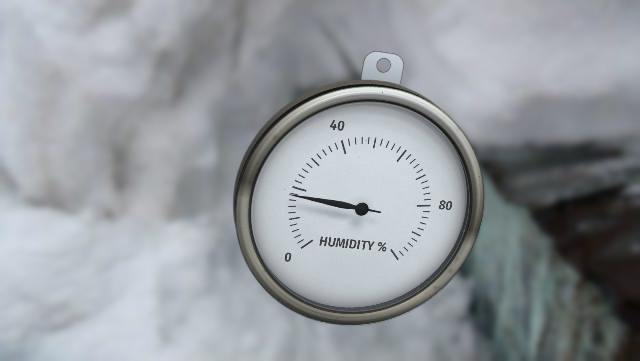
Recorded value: 18 %
